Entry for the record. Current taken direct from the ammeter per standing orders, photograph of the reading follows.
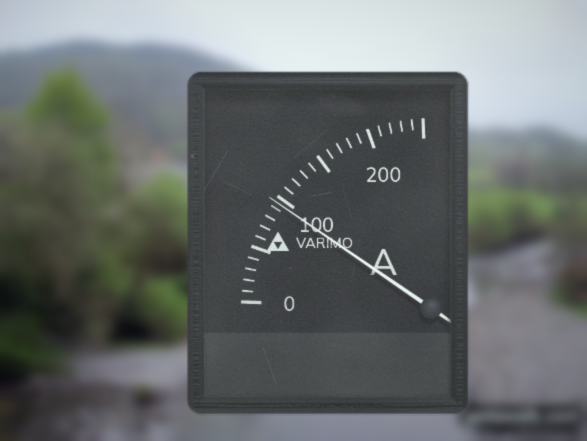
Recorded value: 95 A
